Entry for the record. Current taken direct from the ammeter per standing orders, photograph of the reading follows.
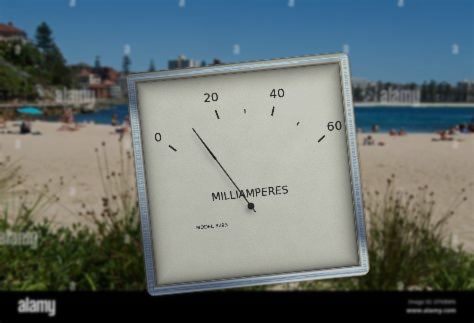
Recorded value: 10 mA
